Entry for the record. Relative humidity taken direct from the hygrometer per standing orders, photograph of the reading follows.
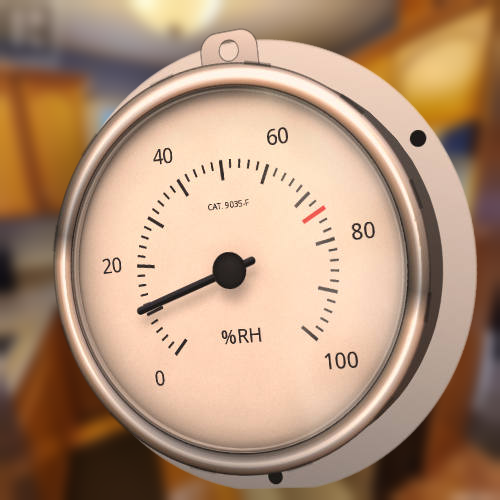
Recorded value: 11 %
